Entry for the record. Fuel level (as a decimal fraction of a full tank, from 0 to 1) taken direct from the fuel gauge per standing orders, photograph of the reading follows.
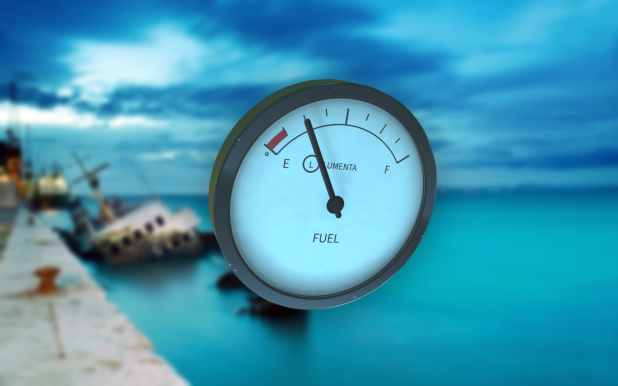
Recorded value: 0.25
